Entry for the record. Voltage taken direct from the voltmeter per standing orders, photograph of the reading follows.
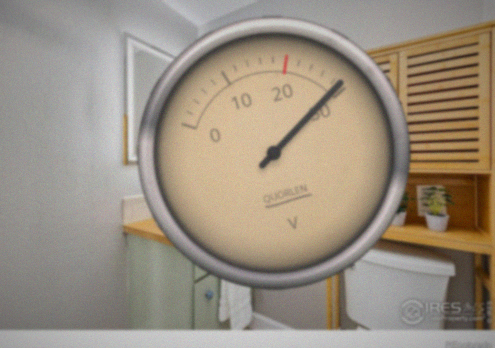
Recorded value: 29 V
